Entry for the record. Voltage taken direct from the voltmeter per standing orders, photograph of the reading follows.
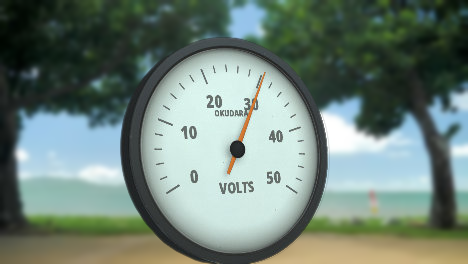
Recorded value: 30 V
